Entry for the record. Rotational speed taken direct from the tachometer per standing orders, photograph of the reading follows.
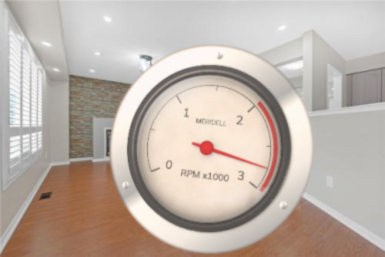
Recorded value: 2750 rpm
